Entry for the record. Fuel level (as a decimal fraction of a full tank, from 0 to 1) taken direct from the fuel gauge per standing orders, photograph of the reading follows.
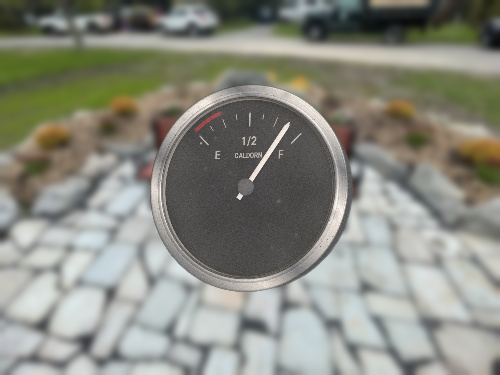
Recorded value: 0.875
